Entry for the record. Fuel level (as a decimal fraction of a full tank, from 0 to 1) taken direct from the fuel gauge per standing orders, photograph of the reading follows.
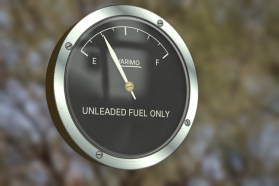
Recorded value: 0.25
